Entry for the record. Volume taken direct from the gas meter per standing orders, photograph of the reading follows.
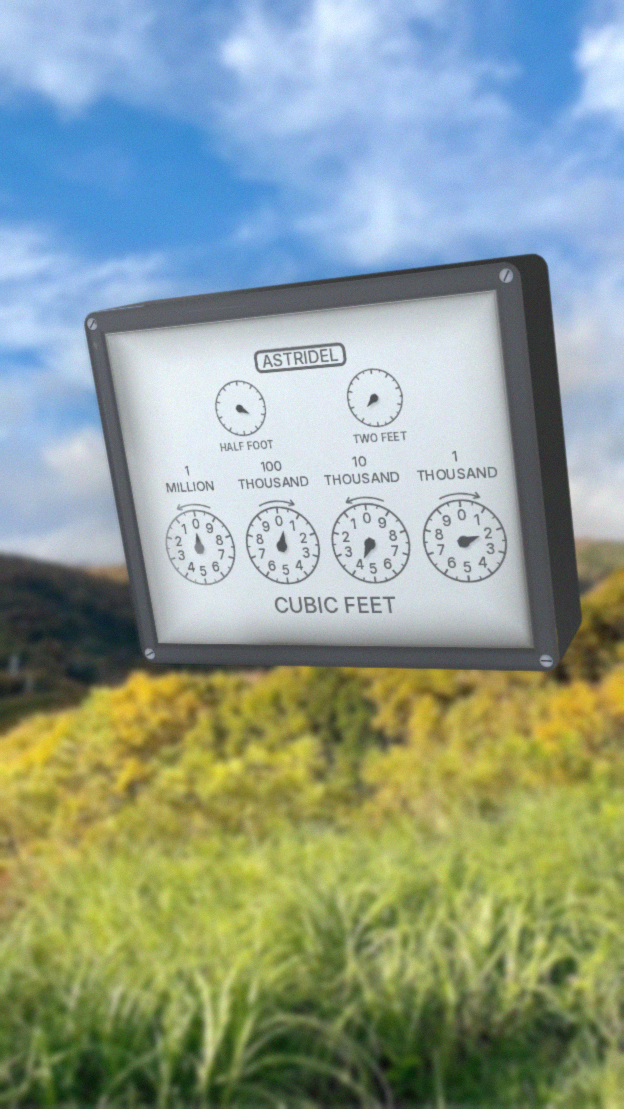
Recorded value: 4200 ft³
